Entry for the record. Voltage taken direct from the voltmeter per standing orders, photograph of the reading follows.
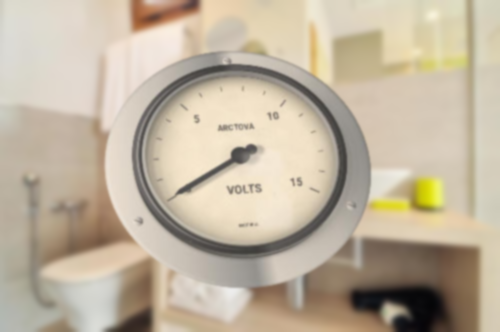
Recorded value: 0 V
